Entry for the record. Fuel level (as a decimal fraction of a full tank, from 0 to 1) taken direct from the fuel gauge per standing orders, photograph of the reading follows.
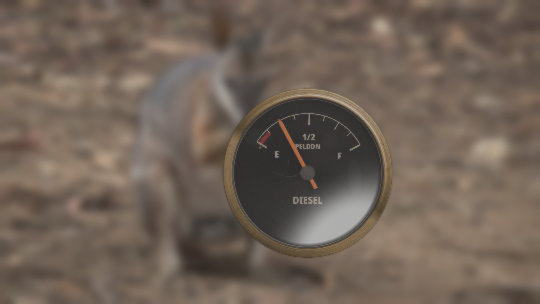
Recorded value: 0.25
